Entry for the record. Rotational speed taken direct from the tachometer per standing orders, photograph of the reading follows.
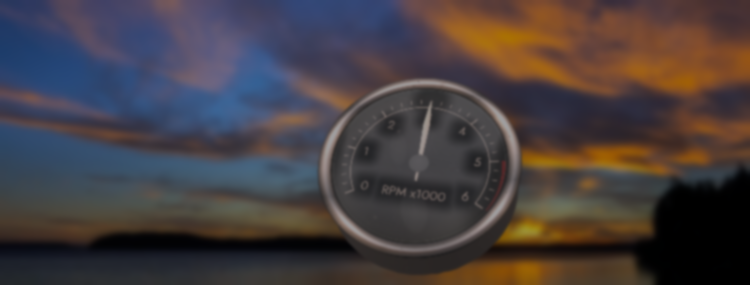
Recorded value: 3000 rpm
